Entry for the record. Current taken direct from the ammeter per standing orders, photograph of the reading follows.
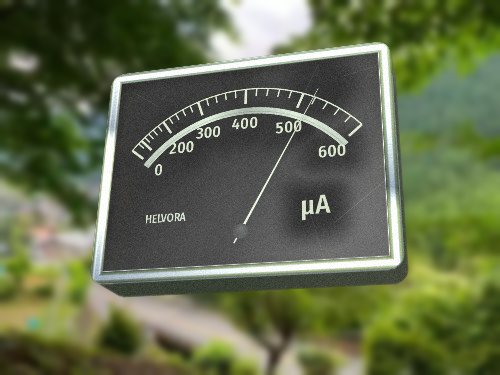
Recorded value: 520 µA
